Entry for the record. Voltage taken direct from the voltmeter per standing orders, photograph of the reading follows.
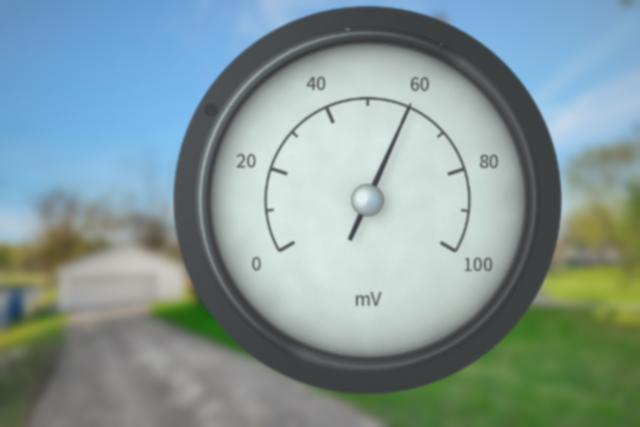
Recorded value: 60 mV
